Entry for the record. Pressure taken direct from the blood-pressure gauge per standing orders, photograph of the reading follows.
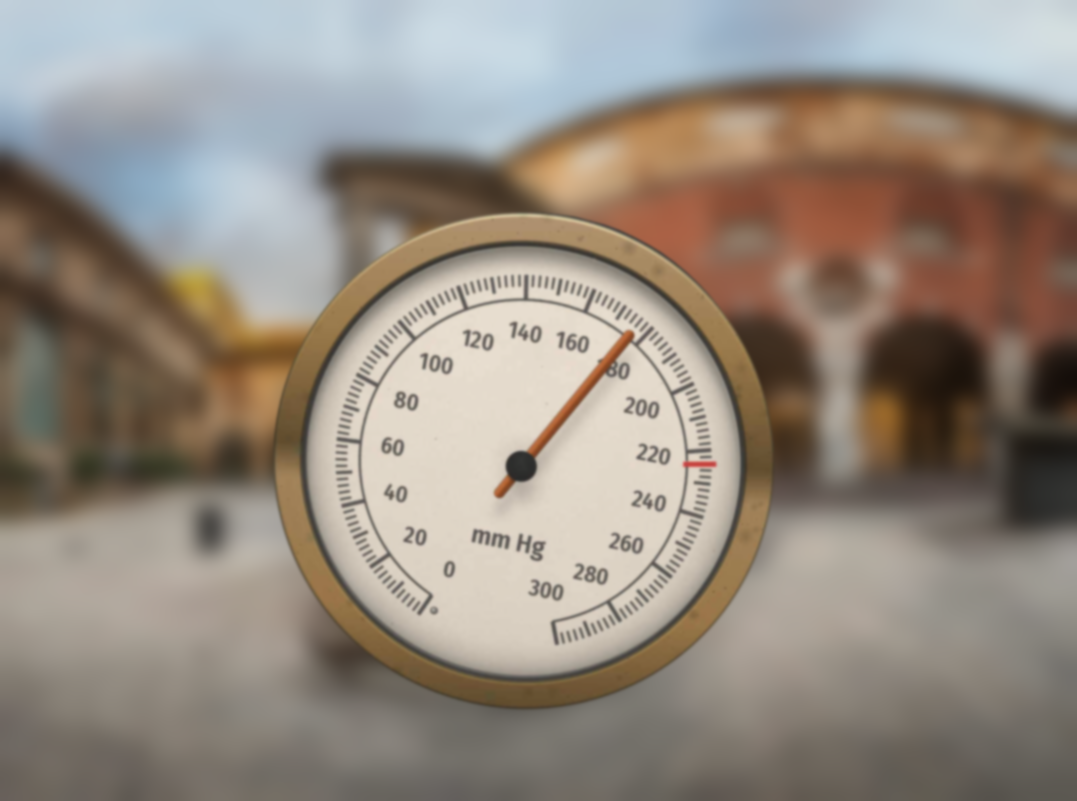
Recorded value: 176 mmHg
